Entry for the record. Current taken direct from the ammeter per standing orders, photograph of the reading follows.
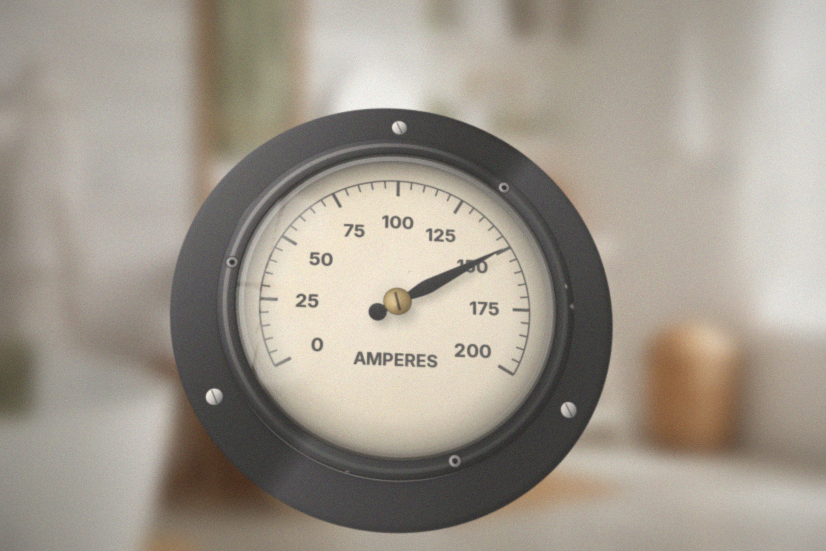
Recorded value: 150 A
